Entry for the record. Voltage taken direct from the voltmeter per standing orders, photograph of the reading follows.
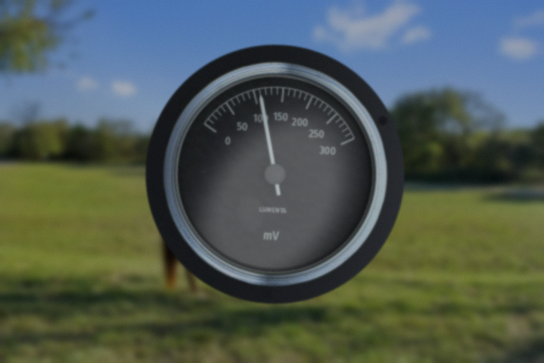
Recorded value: 110 mV
